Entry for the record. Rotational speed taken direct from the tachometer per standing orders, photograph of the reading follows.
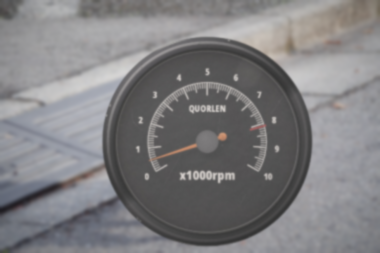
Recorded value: 500 rpm
